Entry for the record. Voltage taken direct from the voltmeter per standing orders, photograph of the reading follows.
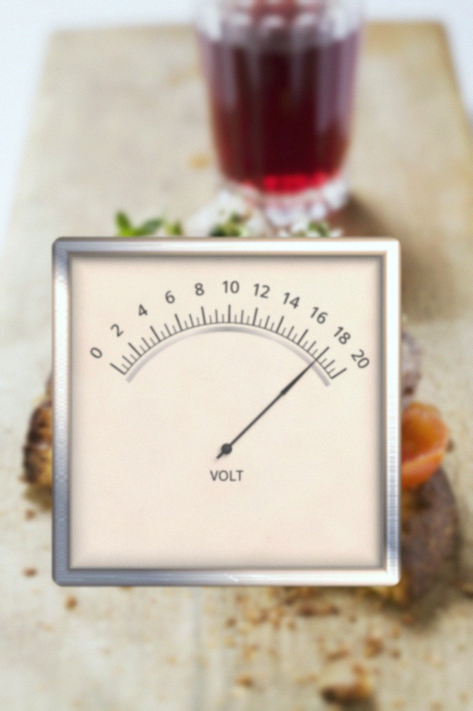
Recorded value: 18 V
